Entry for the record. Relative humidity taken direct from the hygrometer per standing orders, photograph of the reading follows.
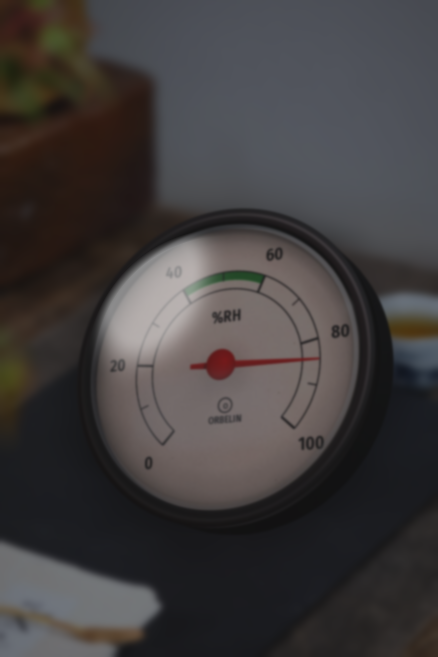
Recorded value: 85 %
